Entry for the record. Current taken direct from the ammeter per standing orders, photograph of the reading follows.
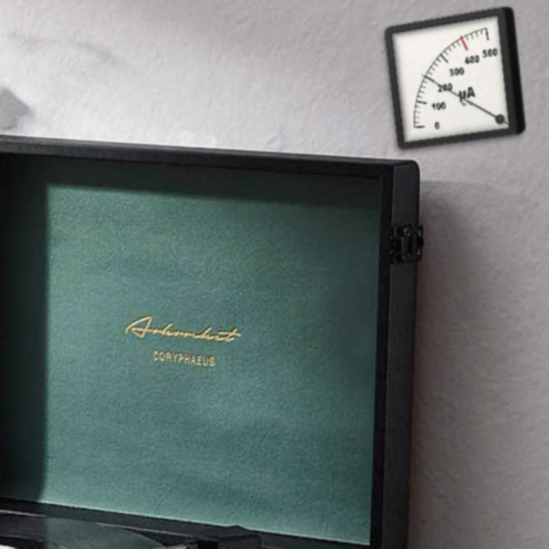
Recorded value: 200 µA
